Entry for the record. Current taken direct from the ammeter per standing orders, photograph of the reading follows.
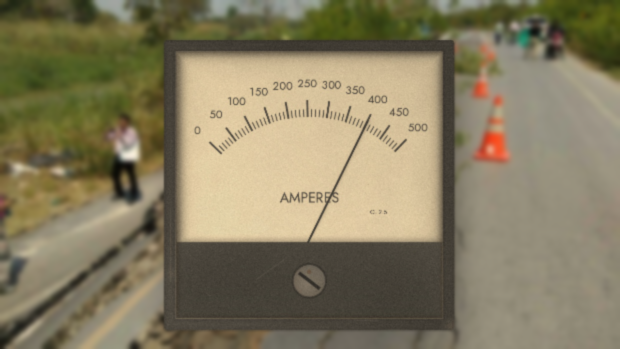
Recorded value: 400 A
